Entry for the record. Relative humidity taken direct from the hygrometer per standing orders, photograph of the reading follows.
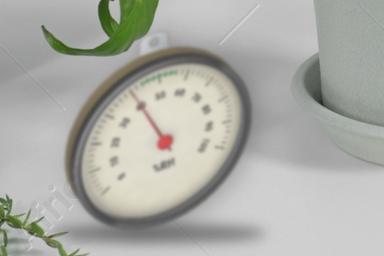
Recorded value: 40 %
